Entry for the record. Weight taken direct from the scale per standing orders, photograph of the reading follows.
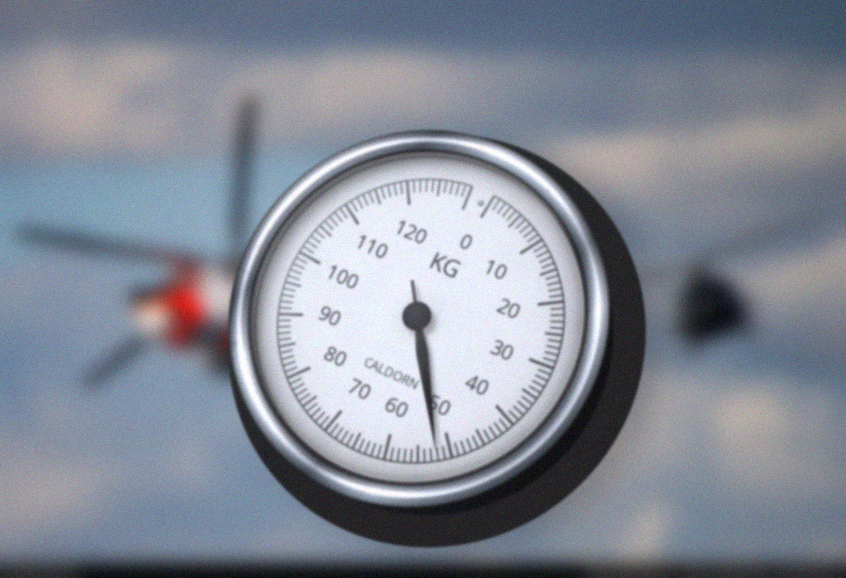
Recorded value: 52 kg
